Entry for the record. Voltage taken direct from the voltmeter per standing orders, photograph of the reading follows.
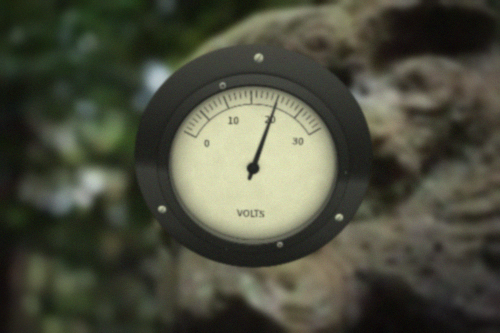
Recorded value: 20 V
